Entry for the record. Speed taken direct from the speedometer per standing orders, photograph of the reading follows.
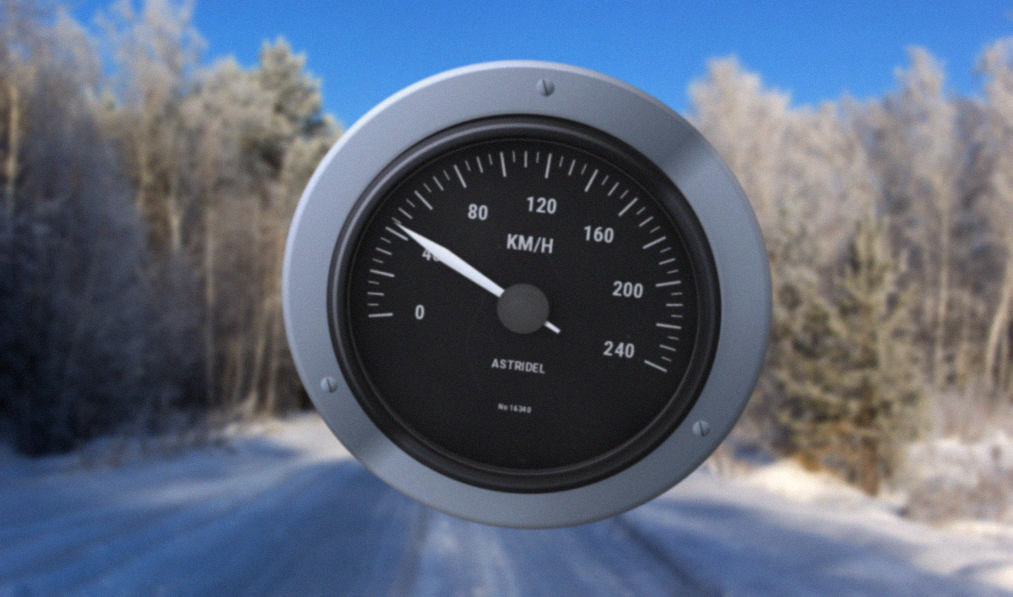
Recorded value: 45 km/h
